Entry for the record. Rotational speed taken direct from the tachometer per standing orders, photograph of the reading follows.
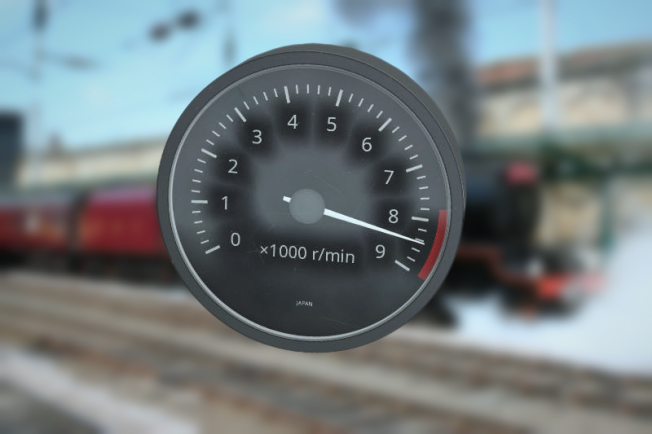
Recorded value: 8400 rpm
